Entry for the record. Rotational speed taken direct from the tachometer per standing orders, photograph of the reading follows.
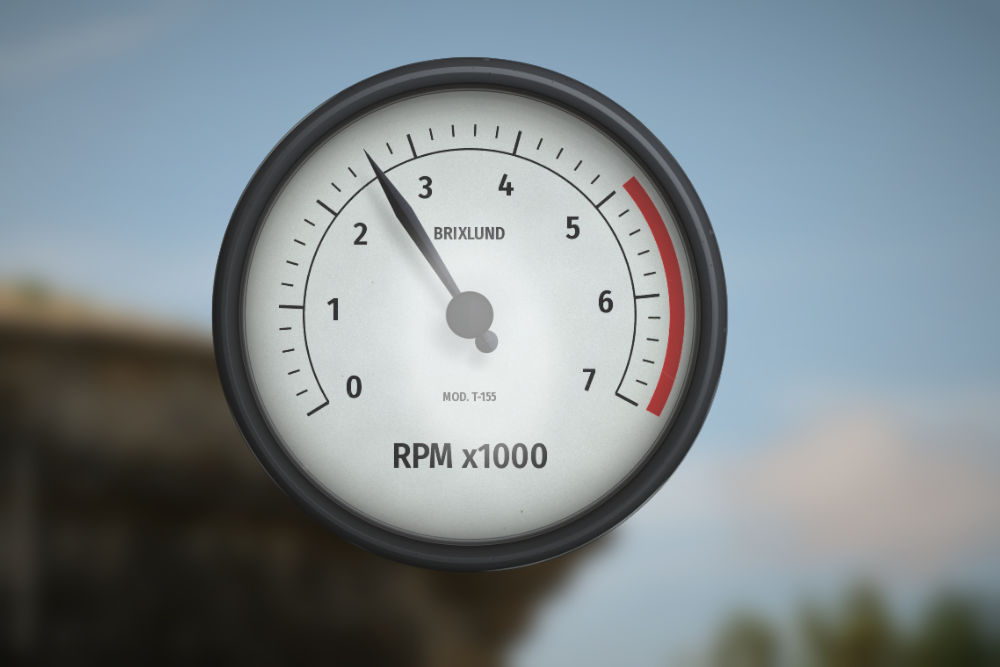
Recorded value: 2600 rpm
